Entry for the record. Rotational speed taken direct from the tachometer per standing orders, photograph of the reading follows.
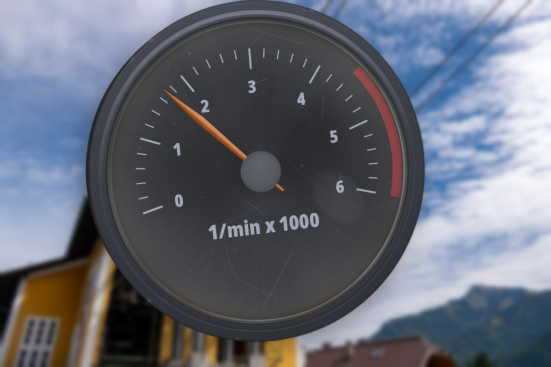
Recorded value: 1700 rpm
